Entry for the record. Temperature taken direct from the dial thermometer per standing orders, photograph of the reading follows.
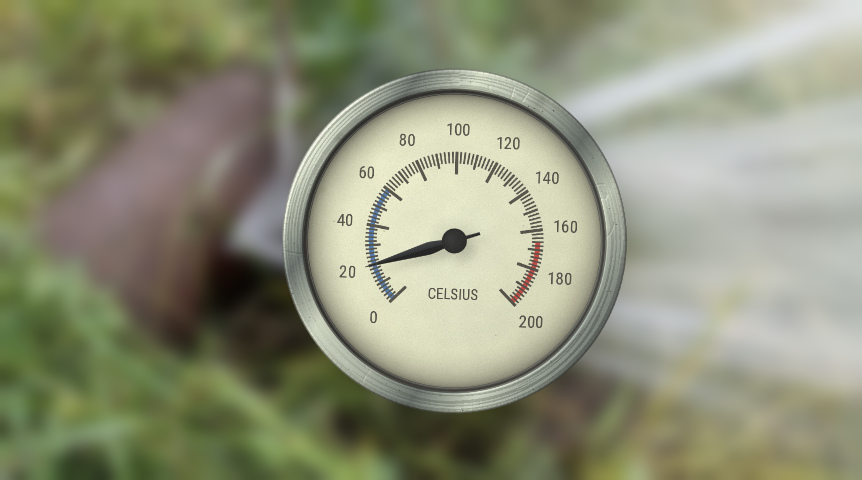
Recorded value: 20 °C
